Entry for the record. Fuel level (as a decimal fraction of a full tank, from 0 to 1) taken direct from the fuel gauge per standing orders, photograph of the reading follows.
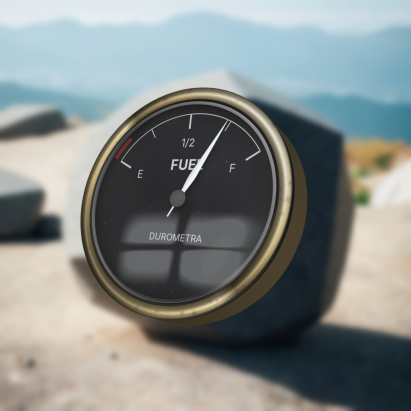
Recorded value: 0.75
